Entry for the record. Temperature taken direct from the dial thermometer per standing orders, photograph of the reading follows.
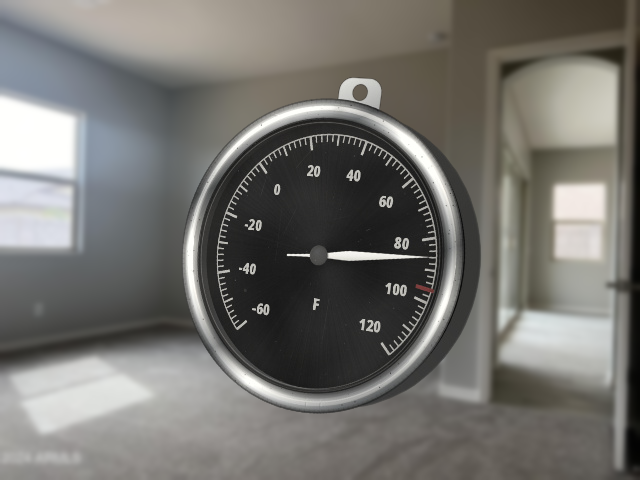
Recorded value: 86 °F
